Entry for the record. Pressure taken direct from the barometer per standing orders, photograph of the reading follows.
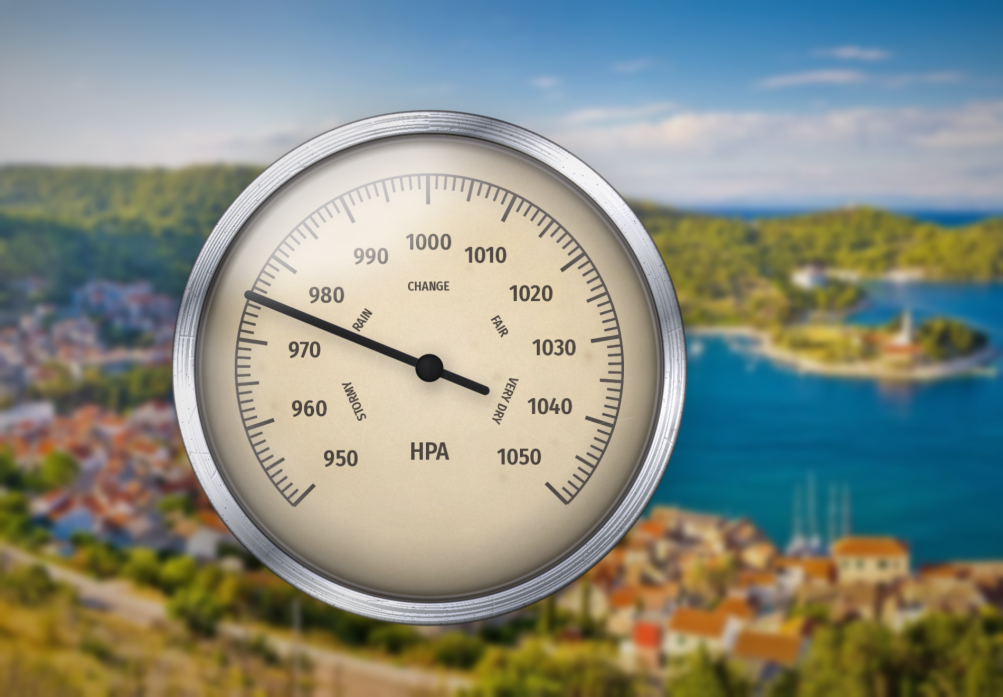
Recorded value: 975 hPa
